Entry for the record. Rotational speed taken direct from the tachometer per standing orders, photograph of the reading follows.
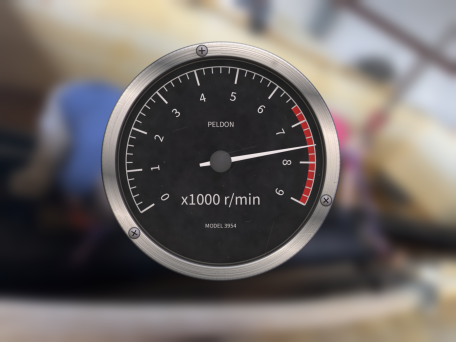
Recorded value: 7600 rpm
